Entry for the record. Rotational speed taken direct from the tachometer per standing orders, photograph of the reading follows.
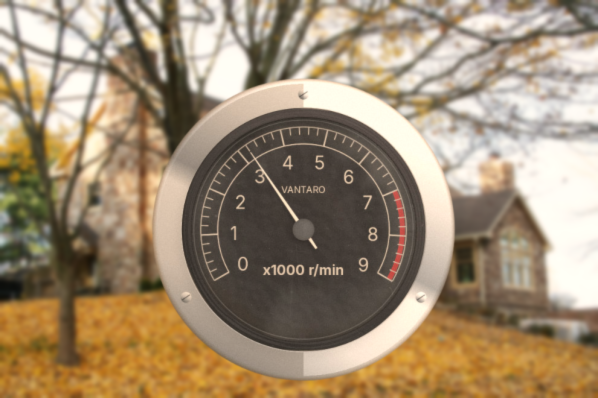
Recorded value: 3200 rpm
